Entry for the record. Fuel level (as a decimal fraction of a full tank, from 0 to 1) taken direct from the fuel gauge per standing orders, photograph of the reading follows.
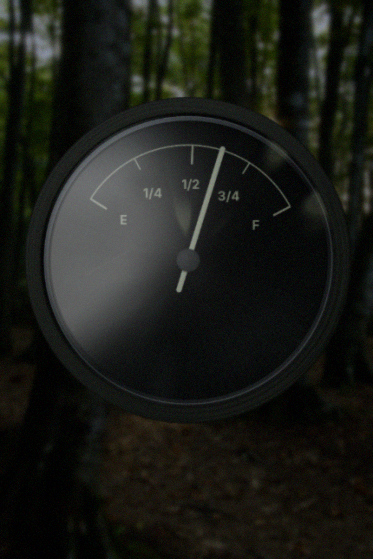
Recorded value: 0.625
